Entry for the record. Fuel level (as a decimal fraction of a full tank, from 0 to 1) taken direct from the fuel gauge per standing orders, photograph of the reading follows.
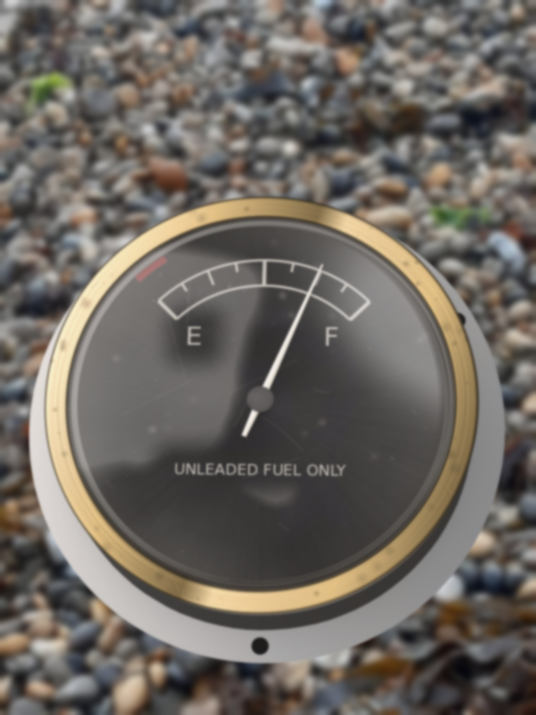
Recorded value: 0.75
